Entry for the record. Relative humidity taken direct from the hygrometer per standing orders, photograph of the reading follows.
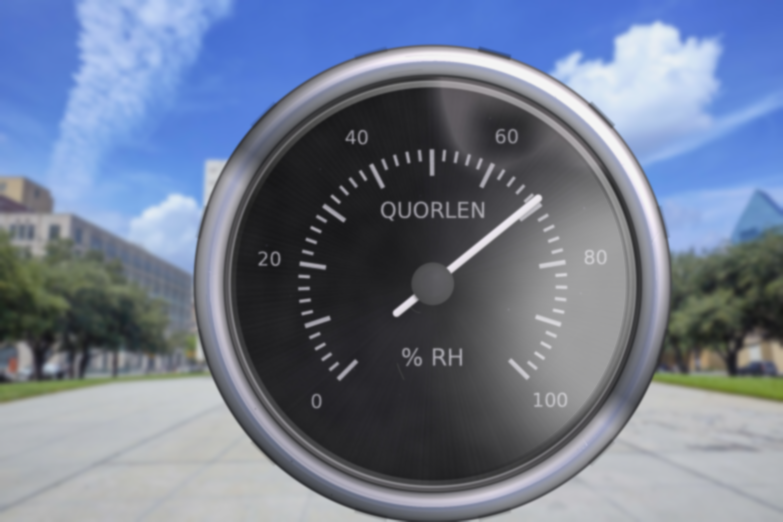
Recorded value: 69 %
